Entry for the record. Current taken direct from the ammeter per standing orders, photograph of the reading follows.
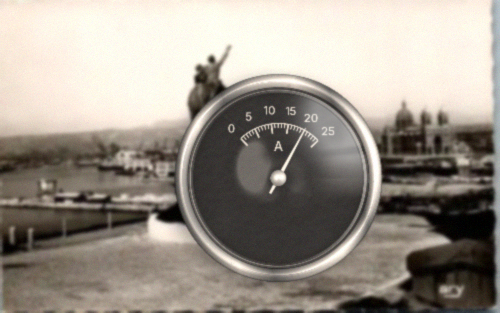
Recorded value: 20 A
